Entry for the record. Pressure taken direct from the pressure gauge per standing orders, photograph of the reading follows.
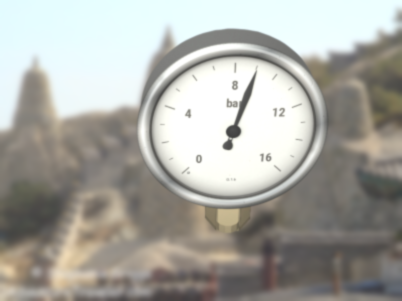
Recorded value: 9 bar
